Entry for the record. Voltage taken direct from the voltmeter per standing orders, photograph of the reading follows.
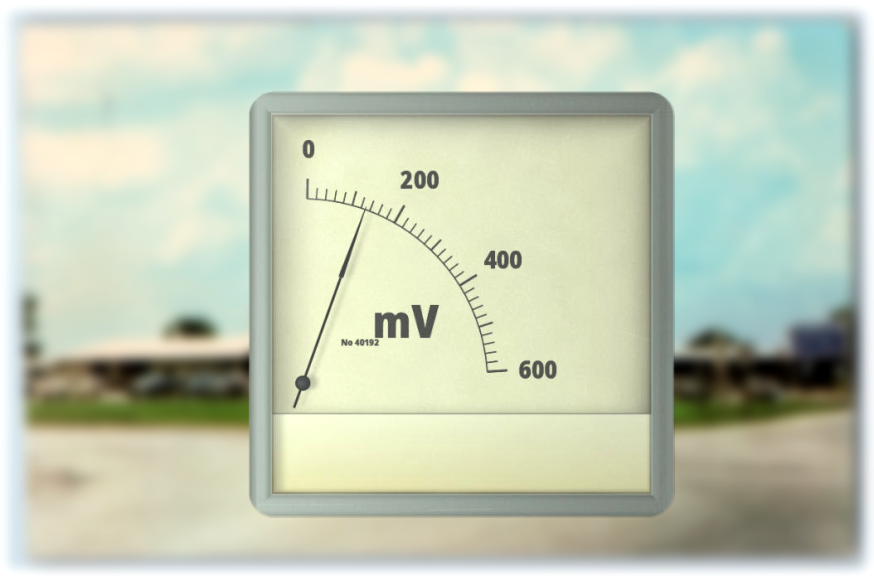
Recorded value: 130 mV
